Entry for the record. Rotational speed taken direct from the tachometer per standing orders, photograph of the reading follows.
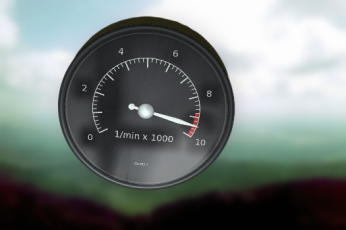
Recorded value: 9400 rpm
